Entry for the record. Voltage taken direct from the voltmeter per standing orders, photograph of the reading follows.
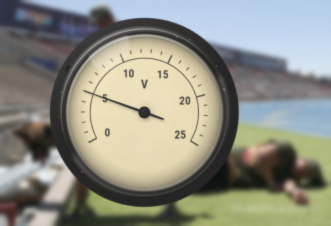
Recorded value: 5 V
